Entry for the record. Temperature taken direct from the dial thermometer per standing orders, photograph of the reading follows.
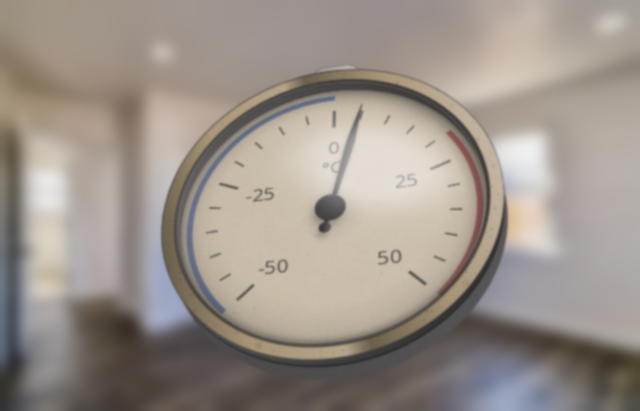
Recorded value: 5 °C
